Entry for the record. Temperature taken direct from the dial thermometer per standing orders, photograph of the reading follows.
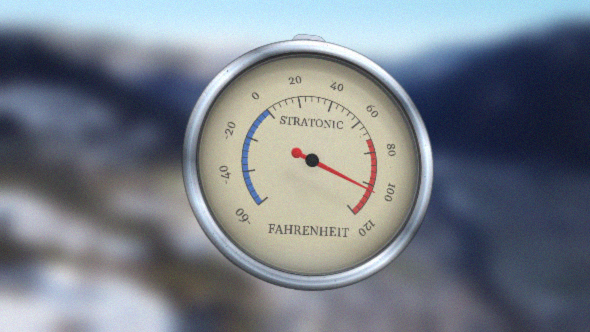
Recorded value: 104 °F
